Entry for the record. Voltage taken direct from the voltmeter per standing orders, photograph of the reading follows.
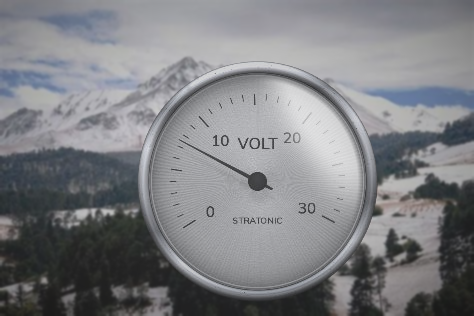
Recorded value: 7.5 V
